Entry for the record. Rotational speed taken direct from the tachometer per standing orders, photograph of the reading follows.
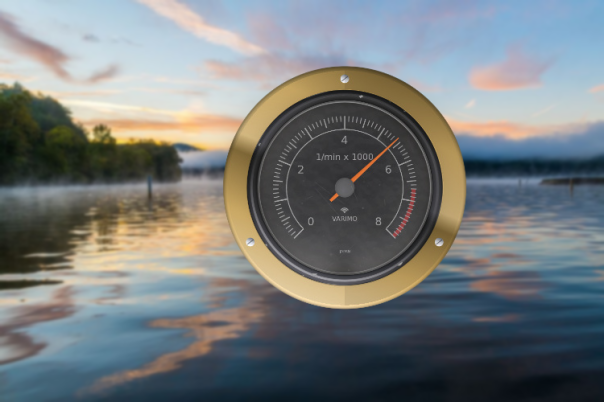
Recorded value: 5400 rpm
